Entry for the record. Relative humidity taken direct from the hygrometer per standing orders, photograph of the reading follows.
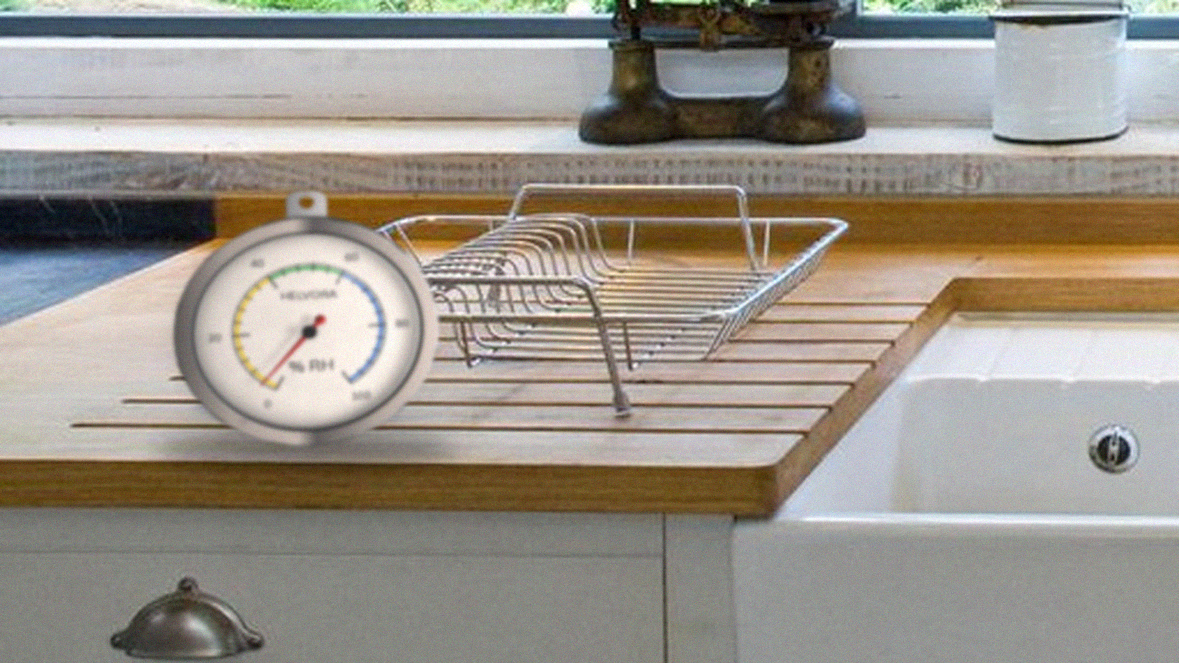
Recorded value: 4 %
